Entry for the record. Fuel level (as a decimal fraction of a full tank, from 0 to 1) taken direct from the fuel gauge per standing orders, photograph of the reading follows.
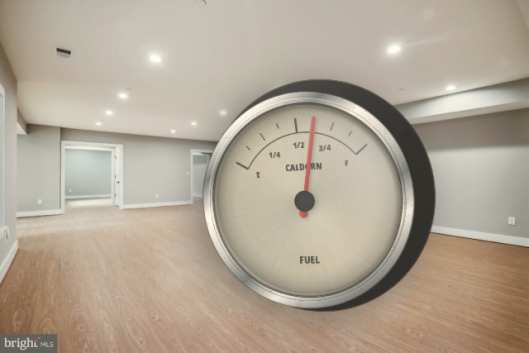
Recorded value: 0.625
